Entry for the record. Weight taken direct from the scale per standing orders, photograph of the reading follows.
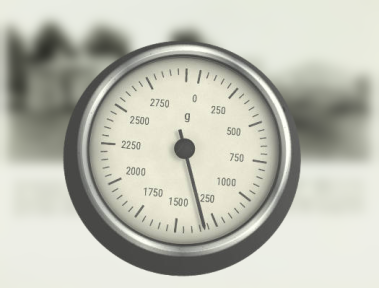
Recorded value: 1325 g
